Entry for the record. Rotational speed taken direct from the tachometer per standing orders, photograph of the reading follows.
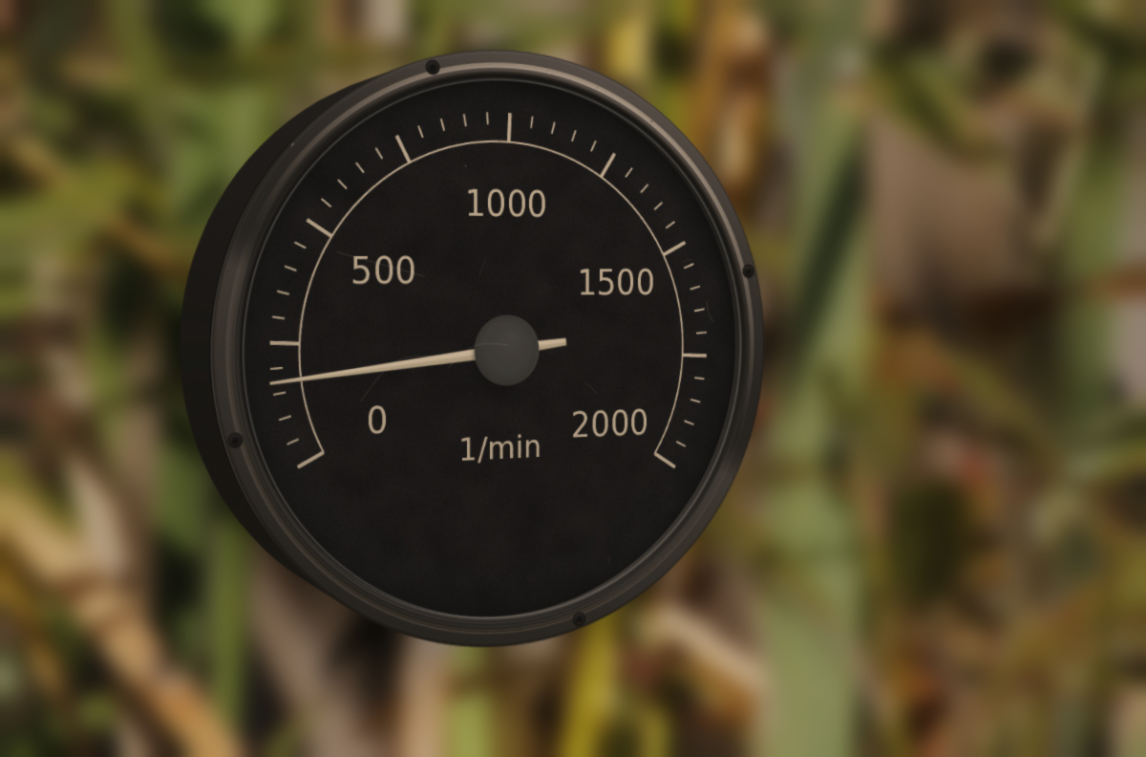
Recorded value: 175 rpm
